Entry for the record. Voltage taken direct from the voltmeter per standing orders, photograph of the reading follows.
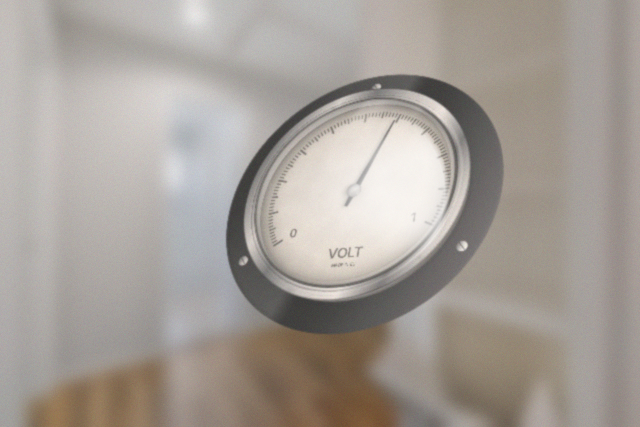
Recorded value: 0.6 V
